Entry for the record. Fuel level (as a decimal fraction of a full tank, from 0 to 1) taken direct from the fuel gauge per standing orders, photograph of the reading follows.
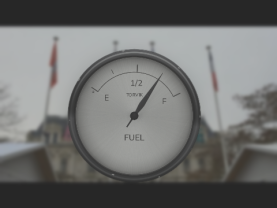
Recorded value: 0.75
